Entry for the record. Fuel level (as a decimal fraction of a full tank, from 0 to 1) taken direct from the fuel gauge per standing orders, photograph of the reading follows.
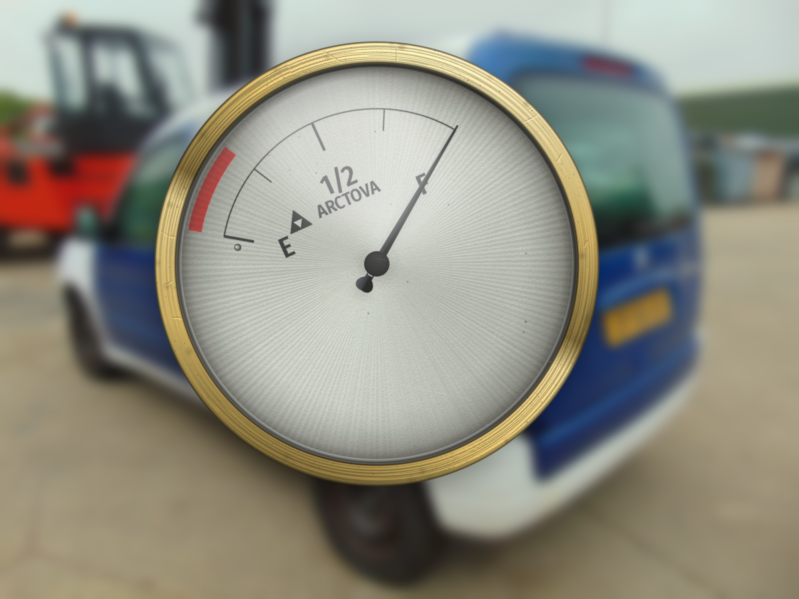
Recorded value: 1
